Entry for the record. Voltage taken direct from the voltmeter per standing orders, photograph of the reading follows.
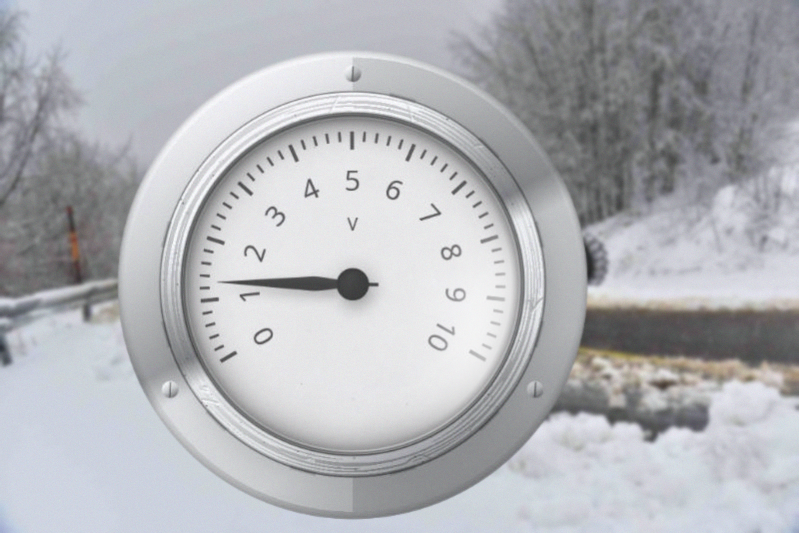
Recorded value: 1.3 V
